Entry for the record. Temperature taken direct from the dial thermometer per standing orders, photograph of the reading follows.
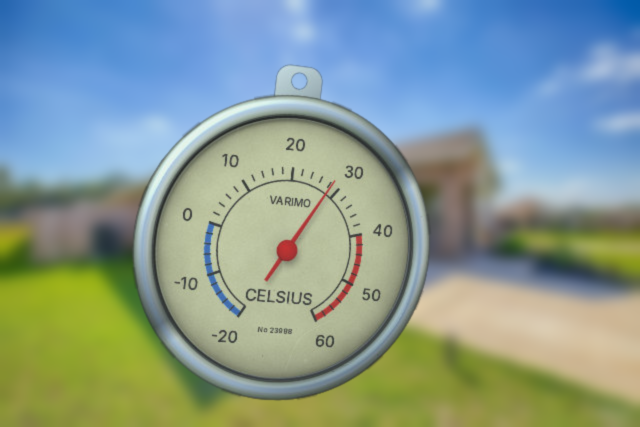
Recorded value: 28 °C
